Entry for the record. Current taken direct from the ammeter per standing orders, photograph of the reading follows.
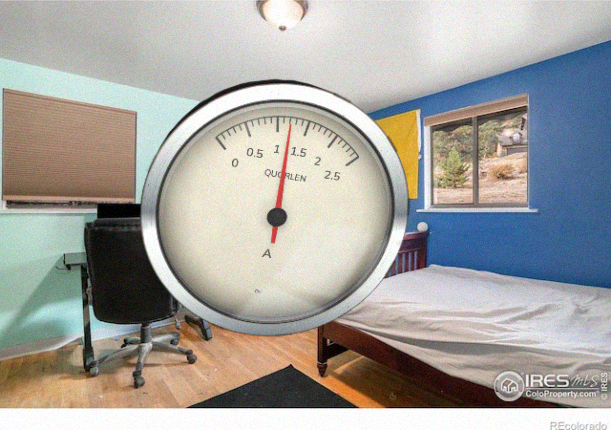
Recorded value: 1.2 A
